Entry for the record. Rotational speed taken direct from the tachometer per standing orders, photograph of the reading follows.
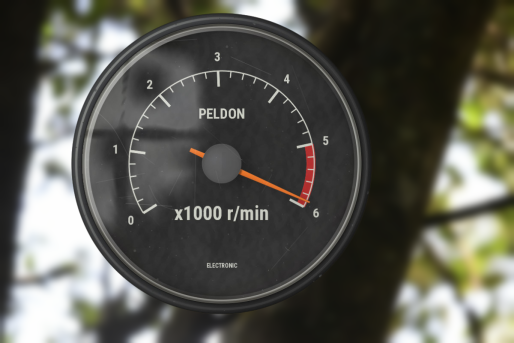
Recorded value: 5900 rpm
